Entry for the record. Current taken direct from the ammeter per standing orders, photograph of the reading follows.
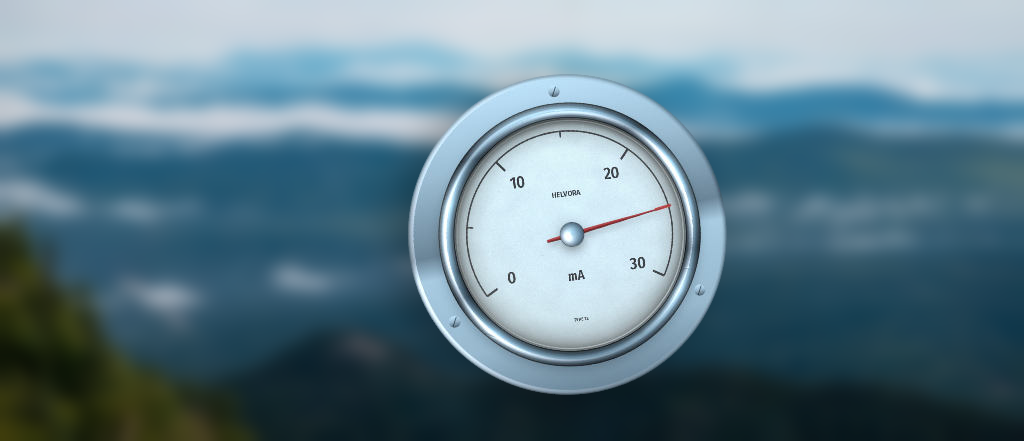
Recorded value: 25 mA
